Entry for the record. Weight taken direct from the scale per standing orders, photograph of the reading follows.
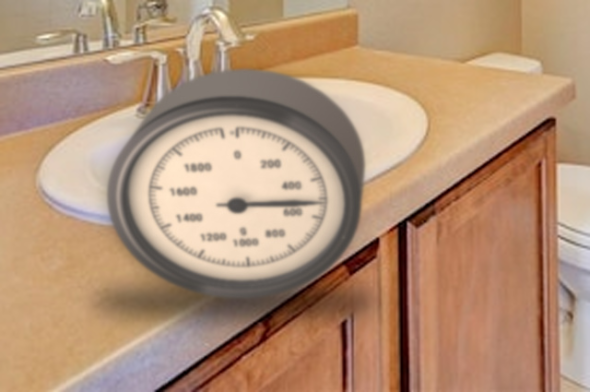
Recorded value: 500 g
